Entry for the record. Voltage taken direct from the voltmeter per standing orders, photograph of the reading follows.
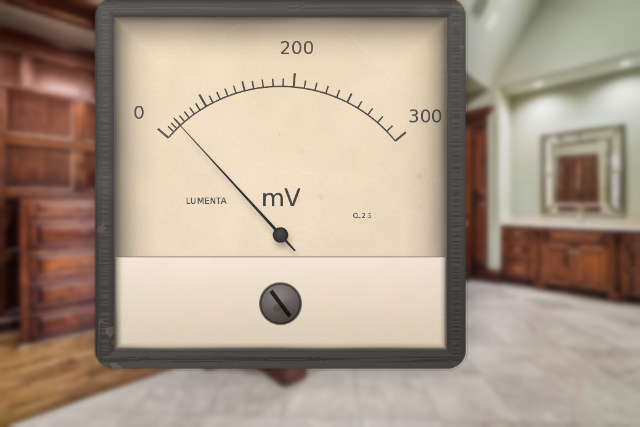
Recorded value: 50 mV
